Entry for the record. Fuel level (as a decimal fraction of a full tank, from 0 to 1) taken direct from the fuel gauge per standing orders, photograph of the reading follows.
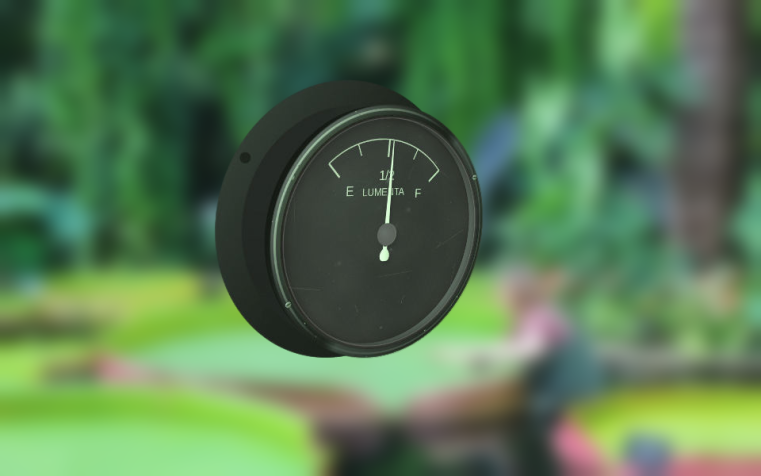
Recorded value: 0.5
